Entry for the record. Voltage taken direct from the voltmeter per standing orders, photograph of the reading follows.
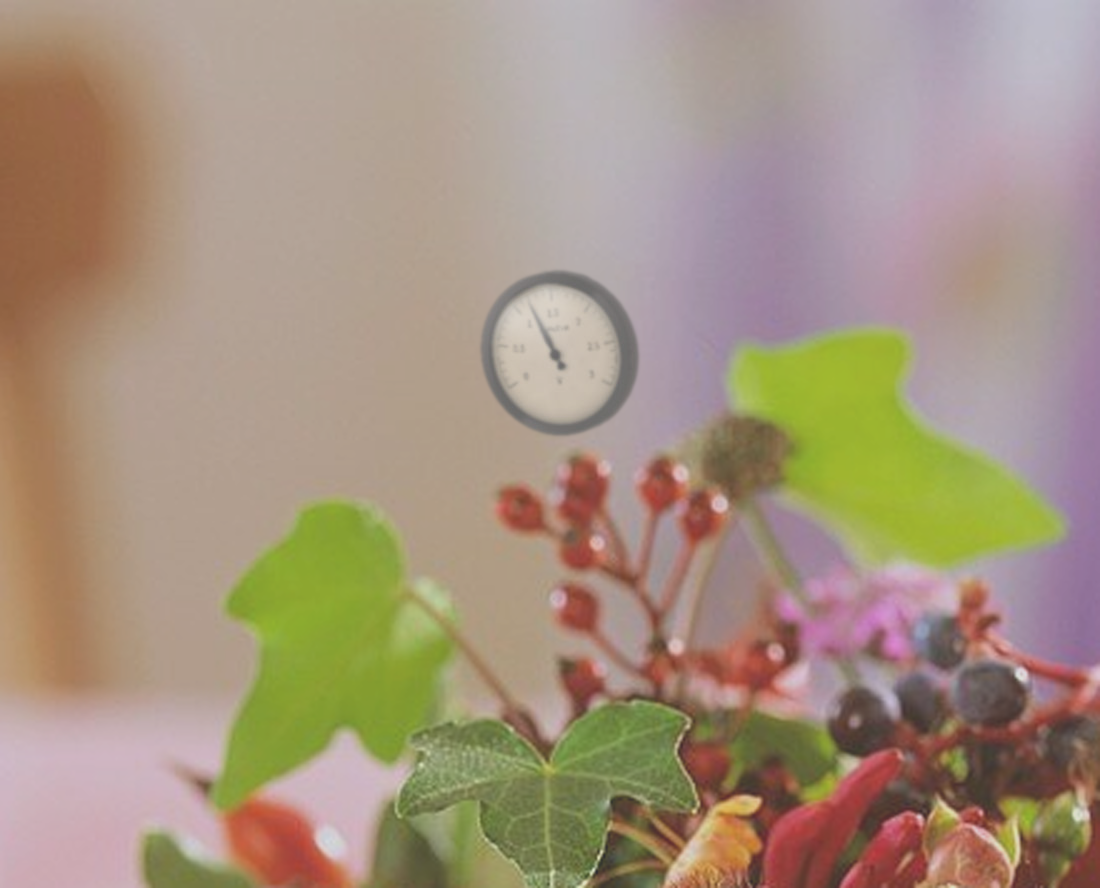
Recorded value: 1.2 V
